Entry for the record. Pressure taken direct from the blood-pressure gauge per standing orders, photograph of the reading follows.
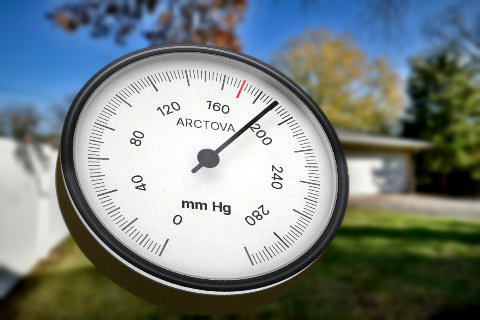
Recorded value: 190 mmHg
